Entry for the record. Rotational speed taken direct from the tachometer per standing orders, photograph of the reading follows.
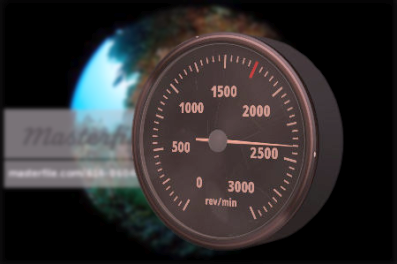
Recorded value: 2400 rpm
